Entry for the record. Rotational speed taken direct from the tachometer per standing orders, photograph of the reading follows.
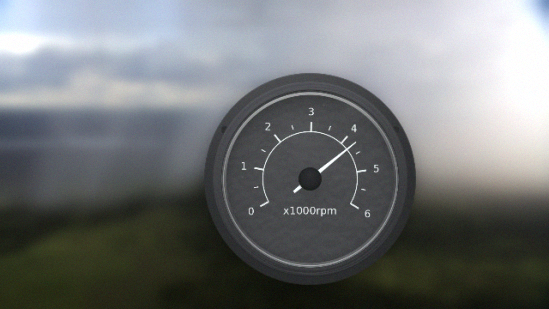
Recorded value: 4250 rpm
